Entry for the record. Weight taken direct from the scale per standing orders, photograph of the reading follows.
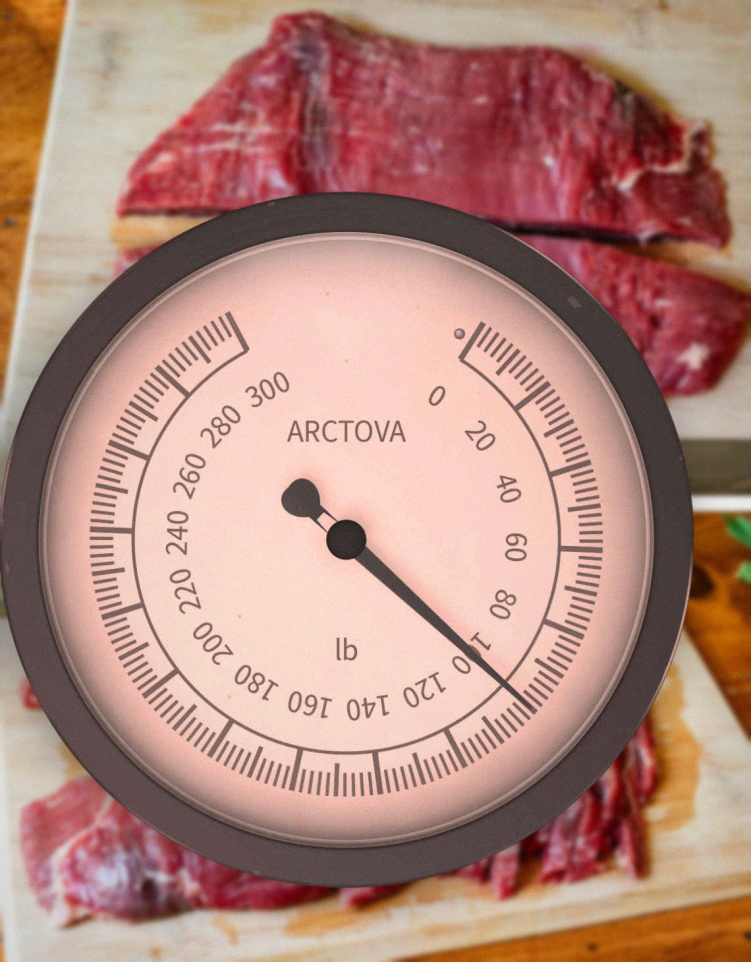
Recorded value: 100 lb
